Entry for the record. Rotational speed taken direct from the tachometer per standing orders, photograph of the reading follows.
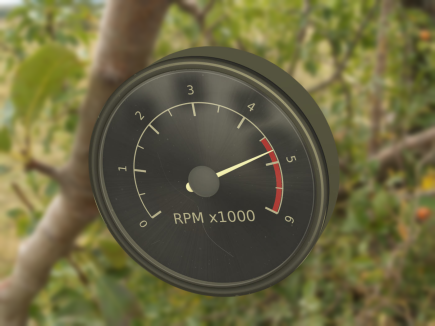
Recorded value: 4750 rpm
